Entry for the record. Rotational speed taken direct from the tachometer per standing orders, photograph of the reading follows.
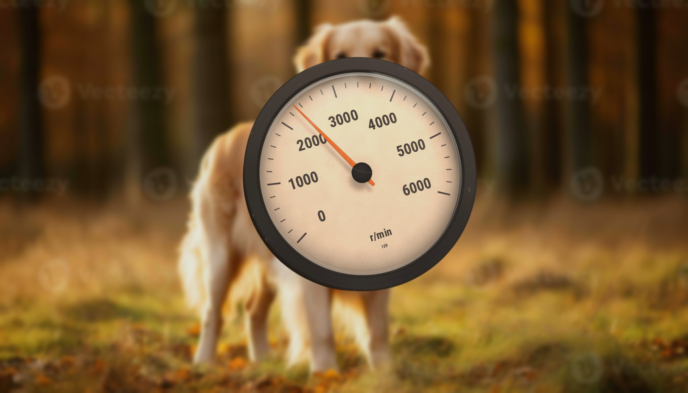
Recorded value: 2300 rpm
